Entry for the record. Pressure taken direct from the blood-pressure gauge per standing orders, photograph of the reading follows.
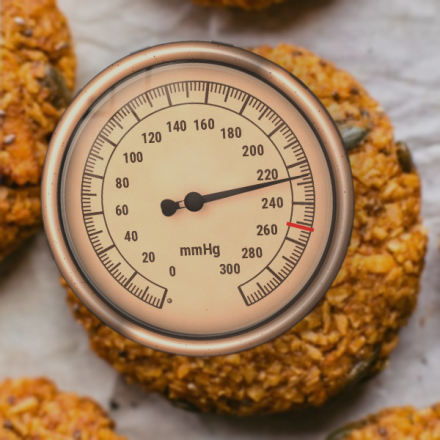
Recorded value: 226 mmHg
